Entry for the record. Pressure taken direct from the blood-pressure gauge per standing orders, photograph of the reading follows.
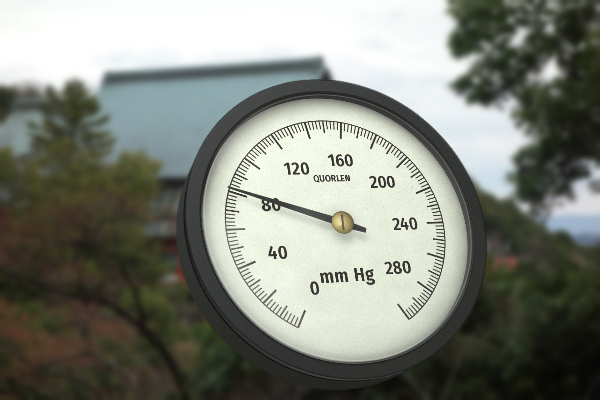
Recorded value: 80 mmHg
